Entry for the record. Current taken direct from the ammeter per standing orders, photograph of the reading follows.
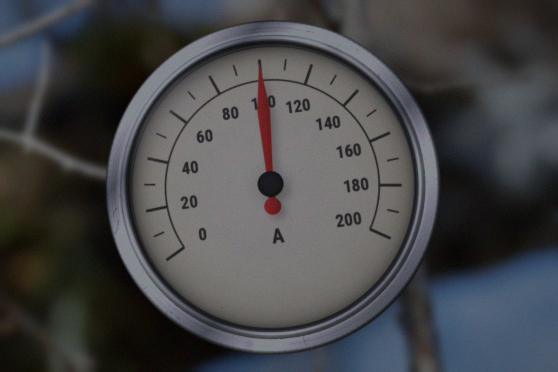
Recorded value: 100 A
